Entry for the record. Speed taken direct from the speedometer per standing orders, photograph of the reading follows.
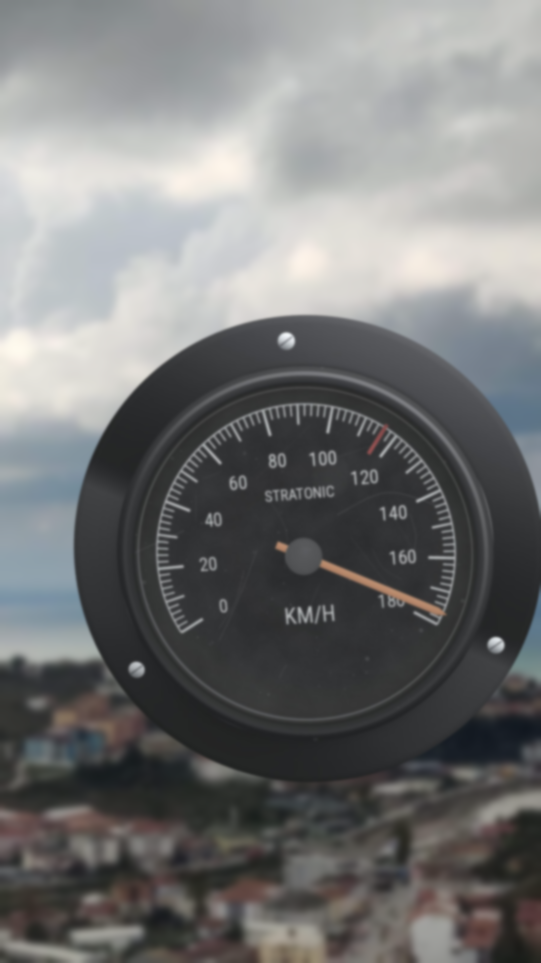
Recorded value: 176 km/h
